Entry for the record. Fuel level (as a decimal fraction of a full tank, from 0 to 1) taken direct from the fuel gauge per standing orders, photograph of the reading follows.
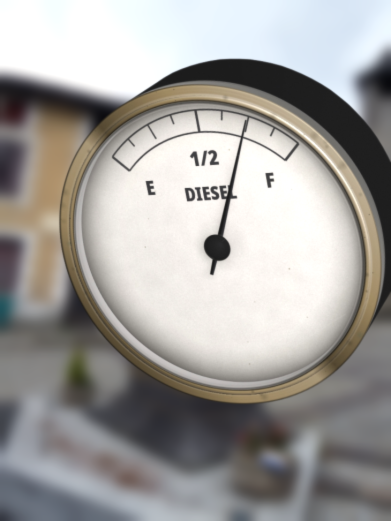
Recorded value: 0.75
